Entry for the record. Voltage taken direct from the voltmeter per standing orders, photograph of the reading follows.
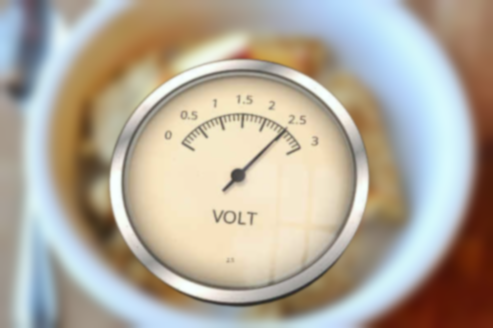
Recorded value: 2.5 V
